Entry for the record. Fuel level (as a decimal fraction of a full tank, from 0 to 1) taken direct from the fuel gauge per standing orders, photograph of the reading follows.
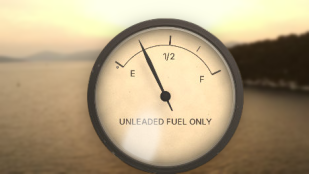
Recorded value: 0.25
